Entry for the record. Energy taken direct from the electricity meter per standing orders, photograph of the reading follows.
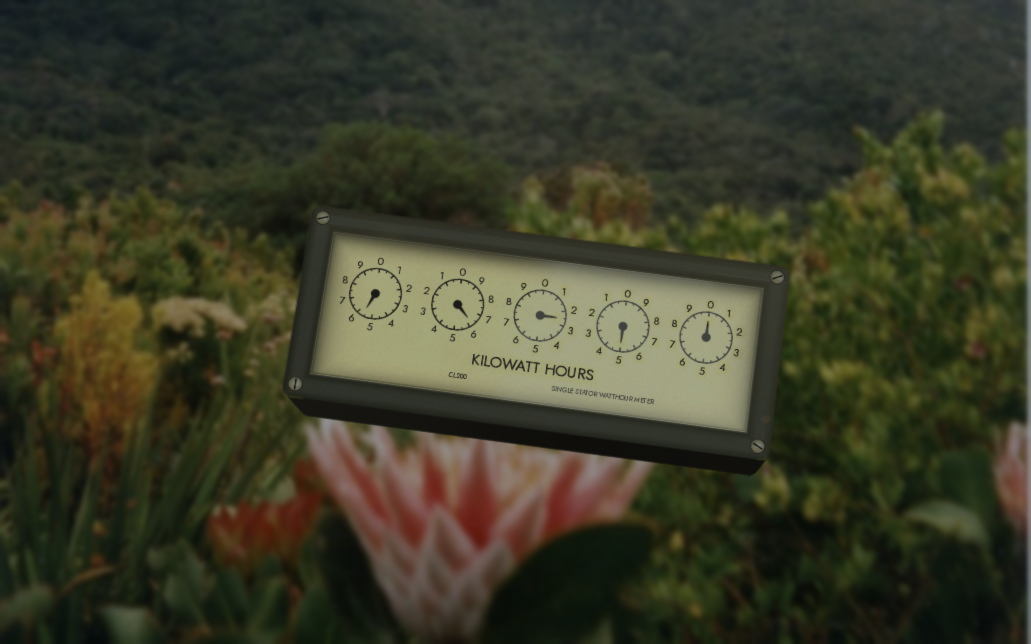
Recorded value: 56250 kWh
